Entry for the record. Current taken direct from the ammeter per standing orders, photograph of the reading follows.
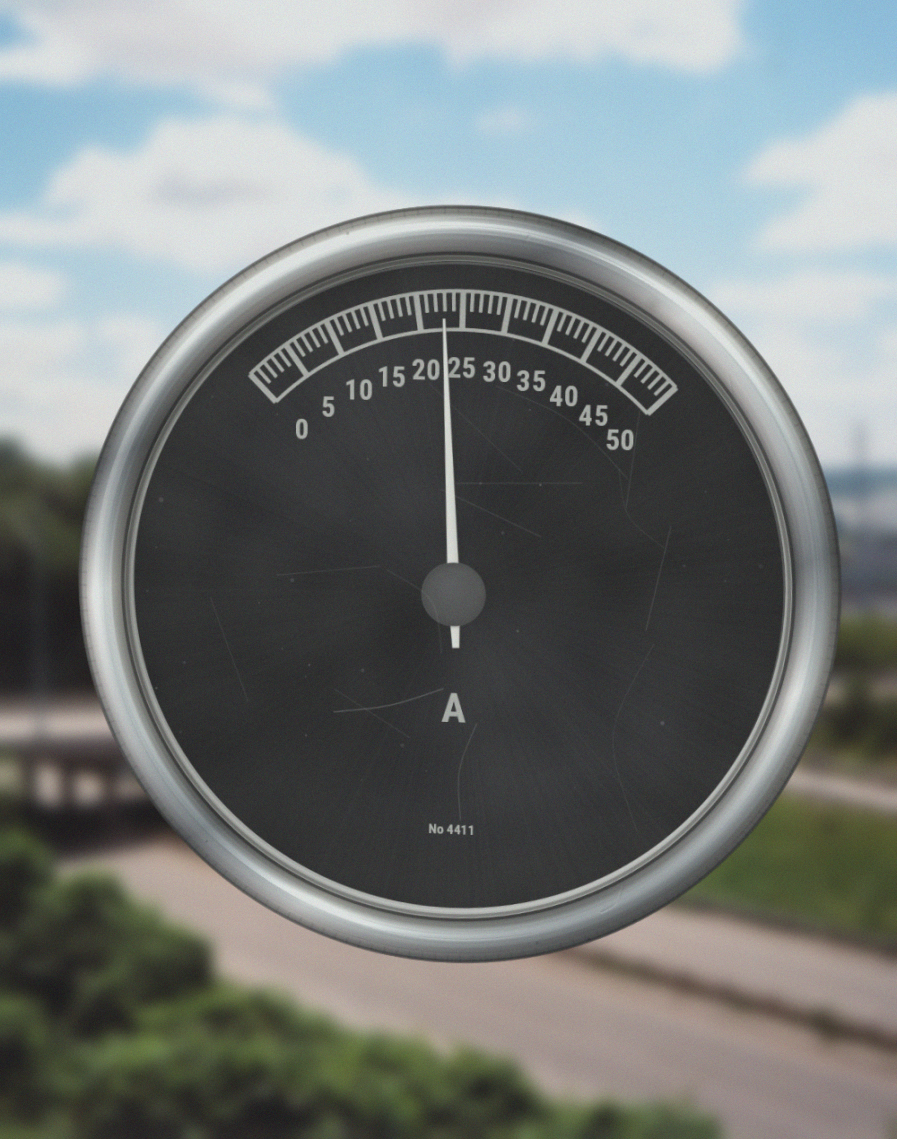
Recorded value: 23 A
